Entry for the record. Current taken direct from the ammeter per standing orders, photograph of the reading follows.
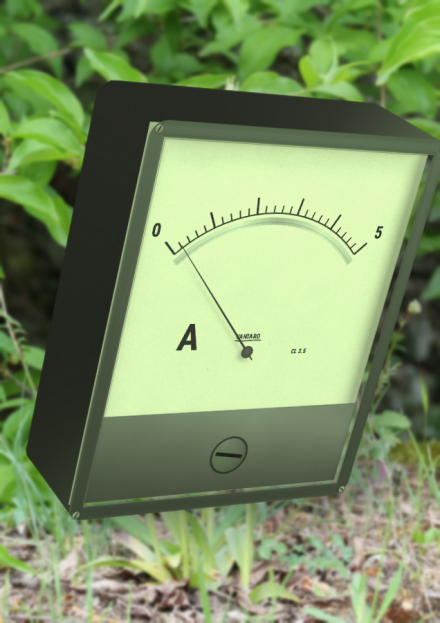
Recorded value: 0.2 A
